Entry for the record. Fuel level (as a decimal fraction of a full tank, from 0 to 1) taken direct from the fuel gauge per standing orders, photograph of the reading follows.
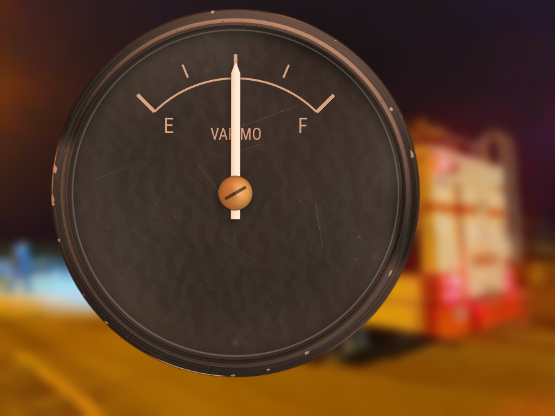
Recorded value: 0.5
